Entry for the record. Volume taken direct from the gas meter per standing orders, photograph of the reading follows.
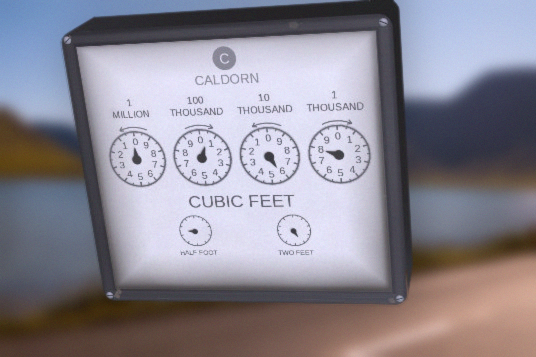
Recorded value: 5800 ft³
